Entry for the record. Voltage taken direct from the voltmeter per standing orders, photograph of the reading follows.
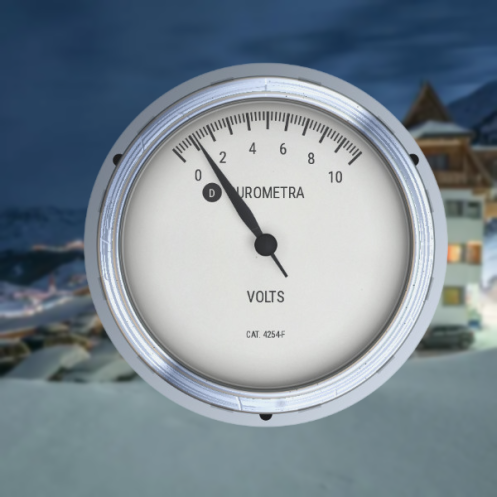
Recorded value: 1.2 V
